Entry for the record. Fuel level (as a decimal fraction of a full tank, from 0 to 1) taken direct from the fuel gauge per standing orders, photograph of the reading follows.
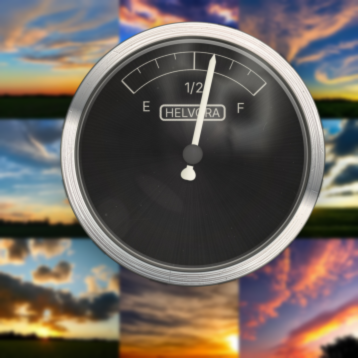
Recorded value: 0.625
